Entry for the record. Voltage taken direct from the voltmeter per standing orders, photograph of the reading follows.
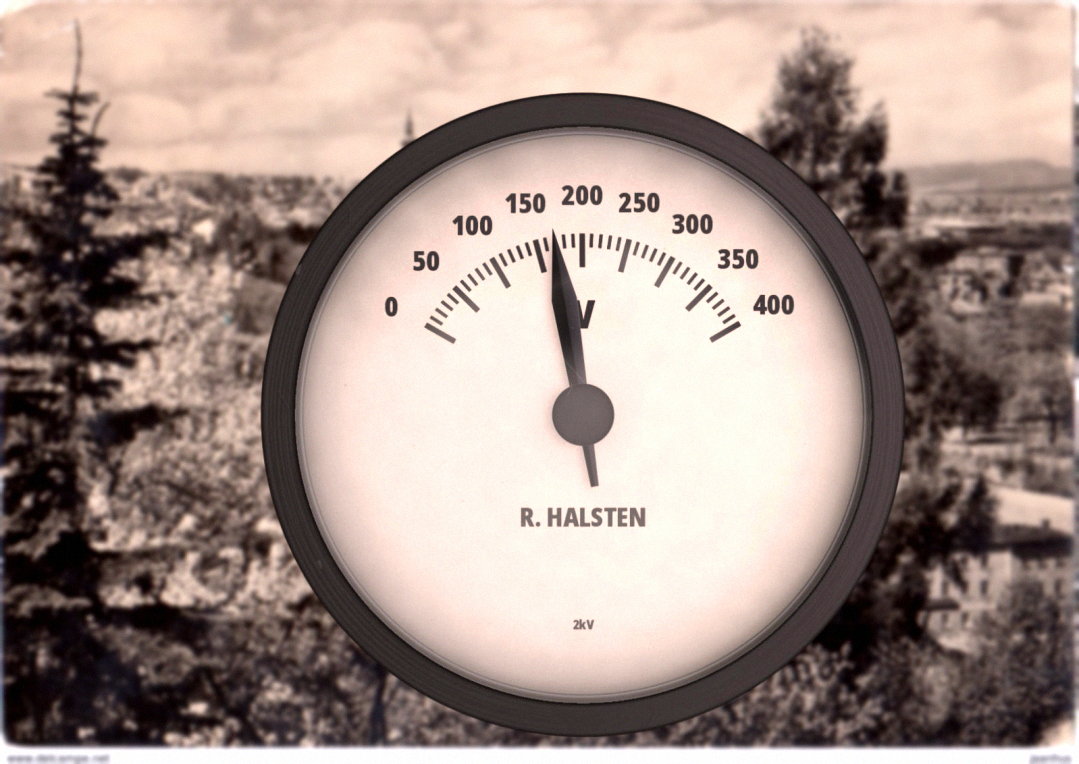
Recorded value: 170 V
